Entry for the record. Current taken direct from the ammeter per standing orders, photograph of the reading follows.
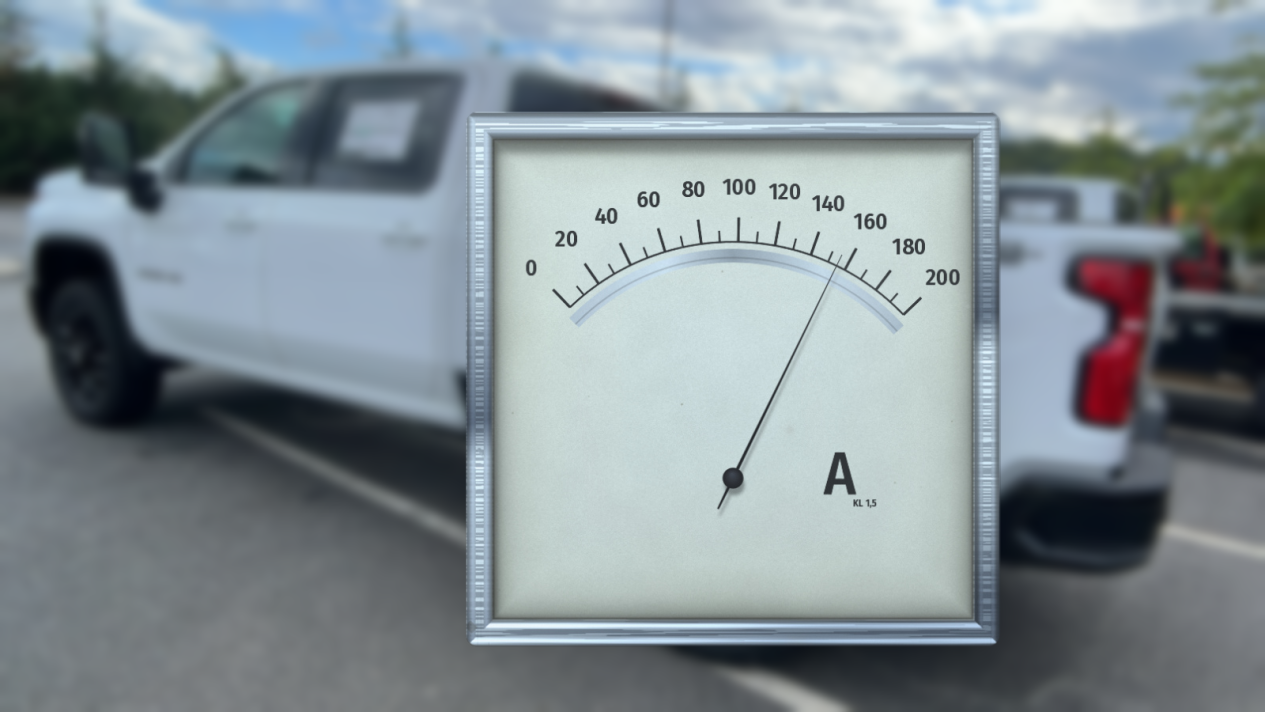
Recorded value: 155 A
